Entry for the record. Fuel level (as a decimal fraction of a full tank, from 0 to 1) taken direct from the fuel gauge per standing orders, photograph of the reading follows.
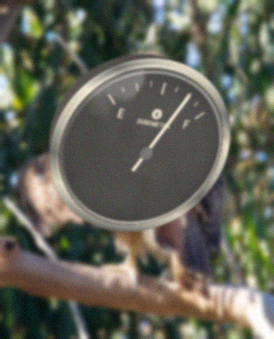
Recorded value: 0.75
